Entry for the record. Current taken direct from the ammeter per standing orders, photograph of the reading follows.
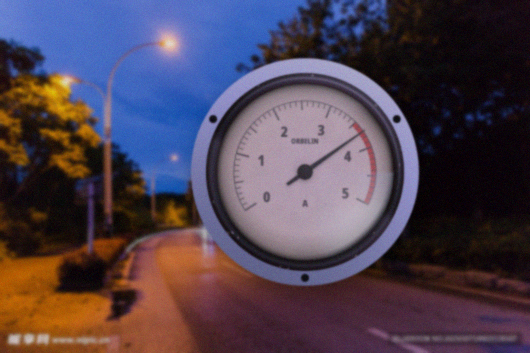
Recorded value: 3.7 A
